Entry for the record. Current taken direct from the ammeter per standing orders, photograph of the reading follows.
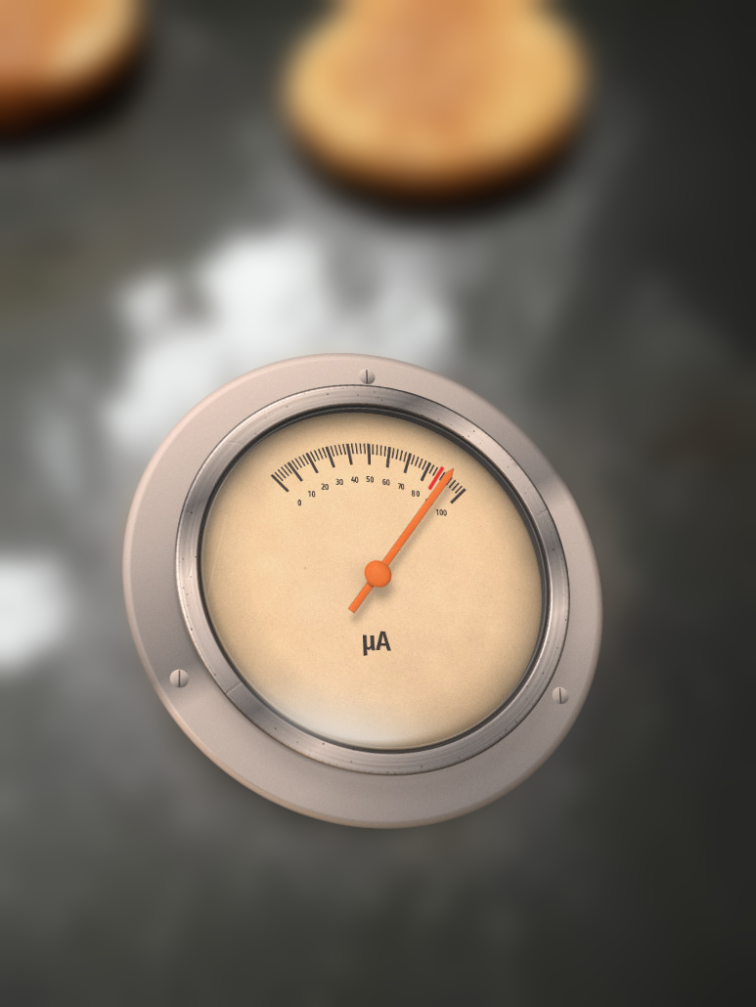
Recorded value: 90 µA
